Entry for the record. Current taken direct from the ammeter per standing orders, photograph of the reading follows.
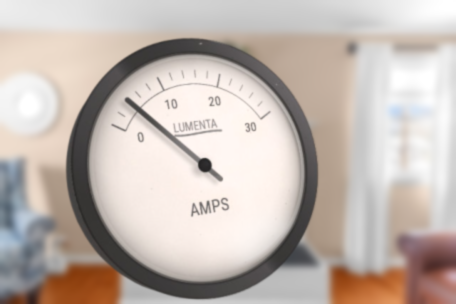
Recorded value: 4 A
